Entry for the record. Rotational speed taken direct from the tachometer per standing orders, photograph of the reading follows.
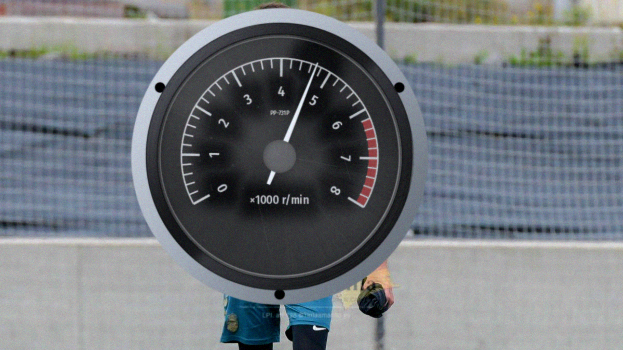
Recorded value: 4700 rpm
